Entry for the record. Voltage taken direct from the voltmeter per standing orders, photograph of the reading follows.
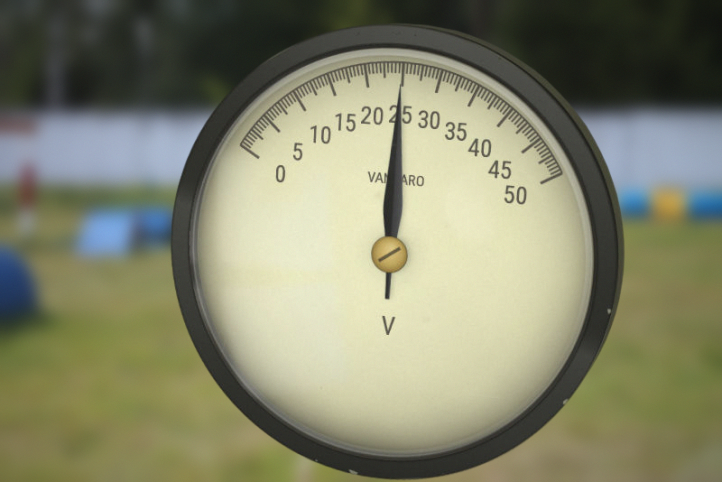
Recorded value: 25 V
